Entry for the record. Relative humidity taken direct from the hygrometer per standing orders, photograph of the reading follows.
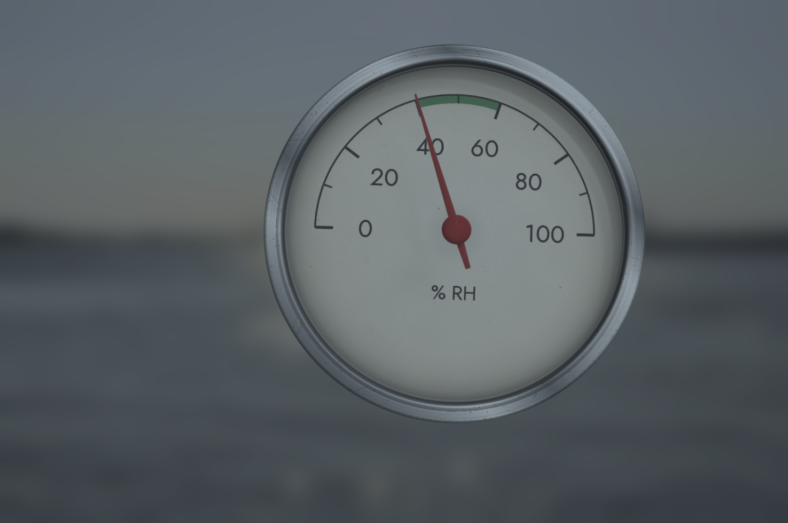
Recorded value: 40 %
